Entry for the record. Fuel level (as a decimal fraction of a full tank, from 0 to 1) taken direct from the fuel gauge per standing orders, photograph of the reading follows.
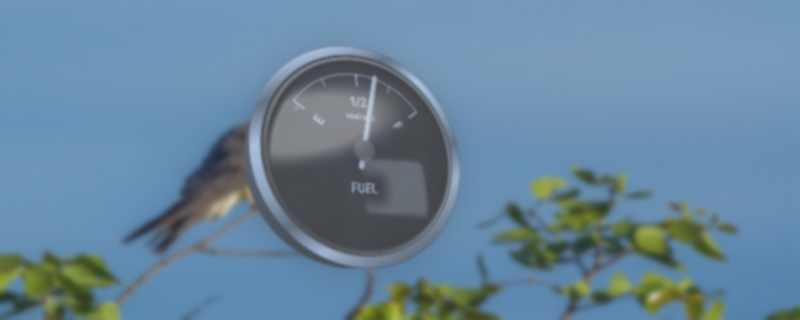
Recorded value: 0.625
